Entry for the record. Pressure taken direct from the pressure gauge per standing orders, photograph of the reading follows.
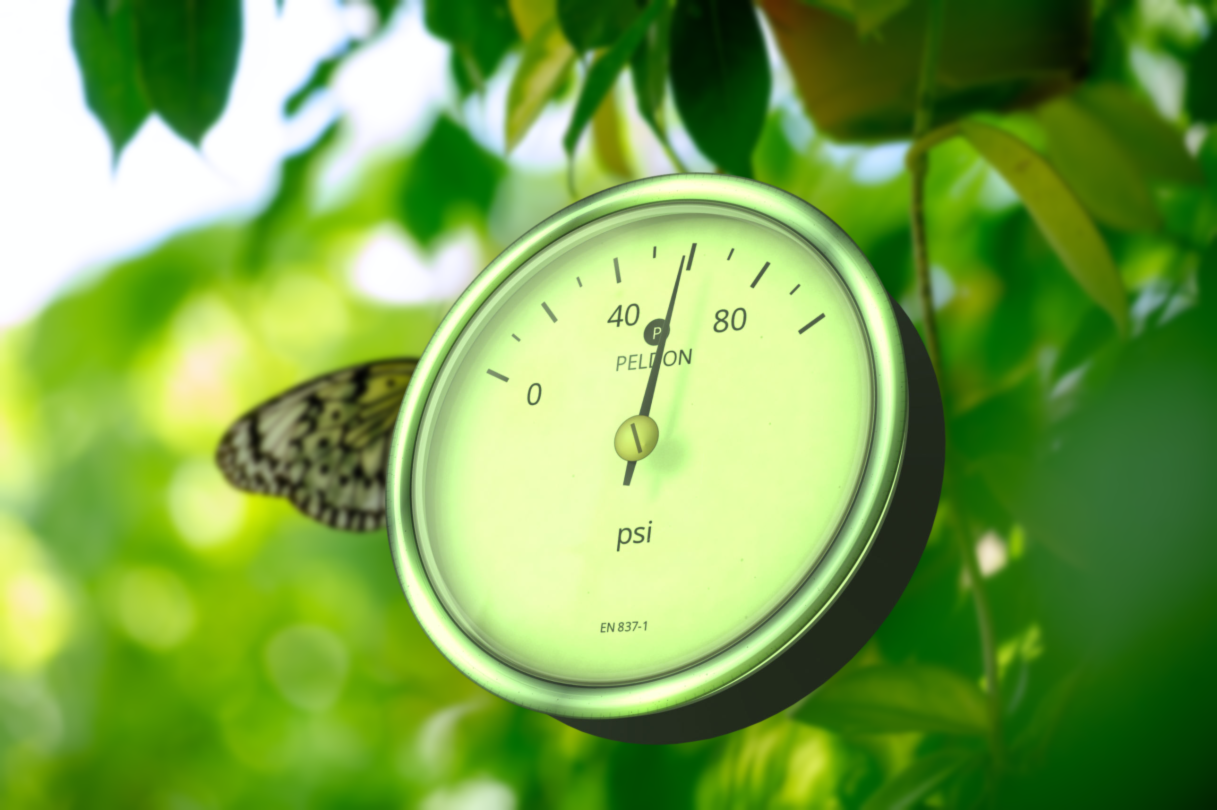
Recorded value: 60 psi
